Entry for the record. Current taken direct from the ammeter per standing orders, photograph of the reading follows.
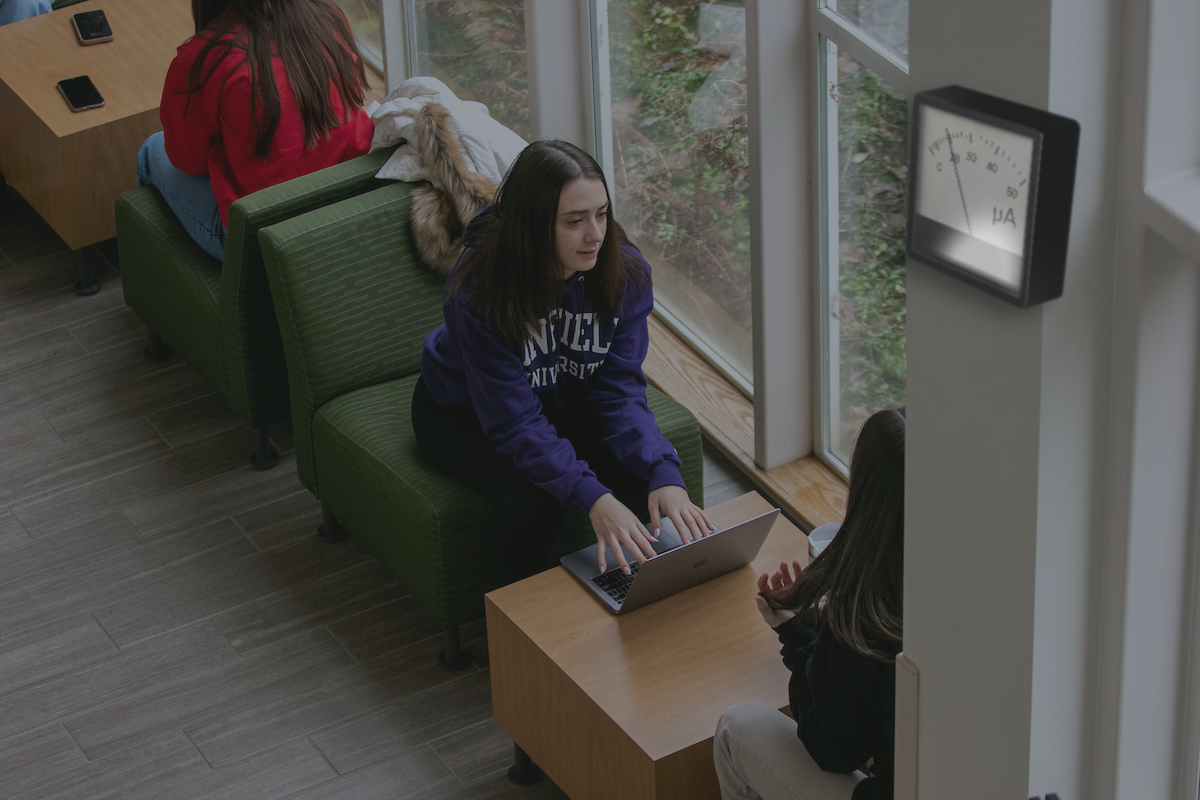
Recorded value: 20 µA
